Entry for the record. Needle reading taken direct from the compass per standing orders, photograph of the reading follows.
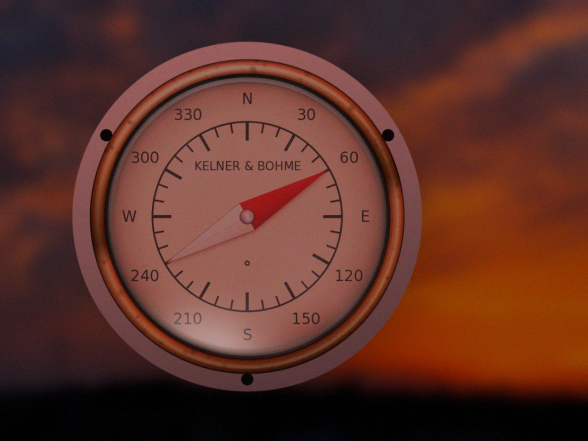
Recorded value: 60 °
